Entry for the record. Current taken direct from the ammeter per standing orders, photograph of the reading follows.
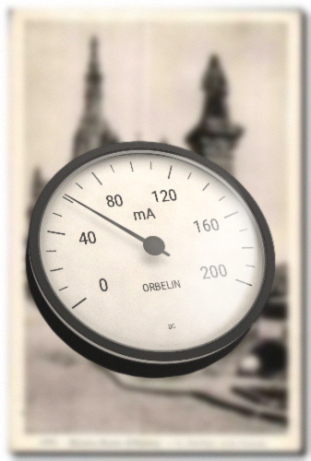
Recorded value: 60 mA
